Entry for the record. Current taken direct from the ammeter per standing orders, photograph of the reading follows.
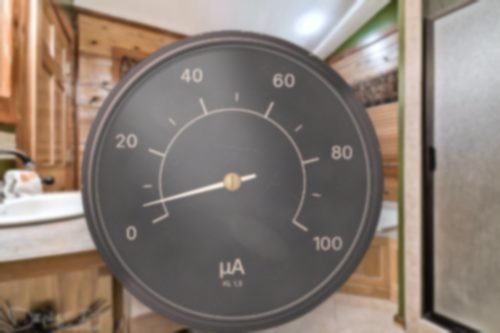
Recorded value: 5 µA
